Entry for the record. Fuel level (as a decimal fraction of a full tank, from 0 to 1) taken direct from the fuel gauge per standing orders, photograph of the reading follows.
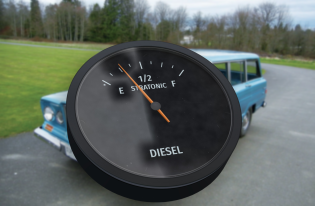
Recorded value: 0.25
